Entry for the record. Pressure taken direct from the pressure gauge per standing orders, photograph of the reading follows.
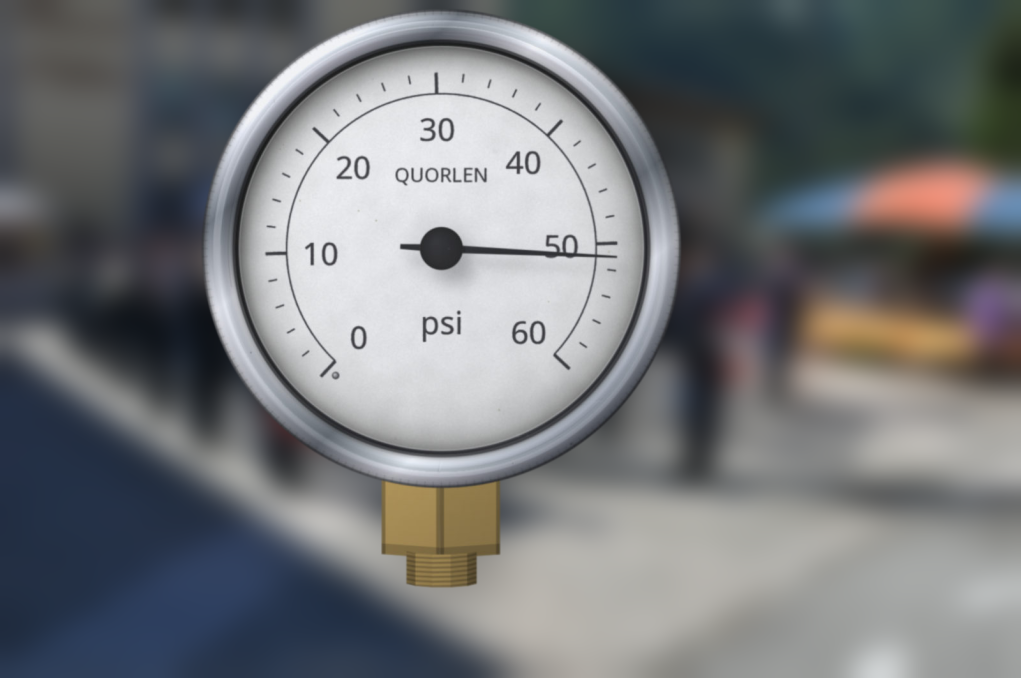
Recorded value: 51 psi
